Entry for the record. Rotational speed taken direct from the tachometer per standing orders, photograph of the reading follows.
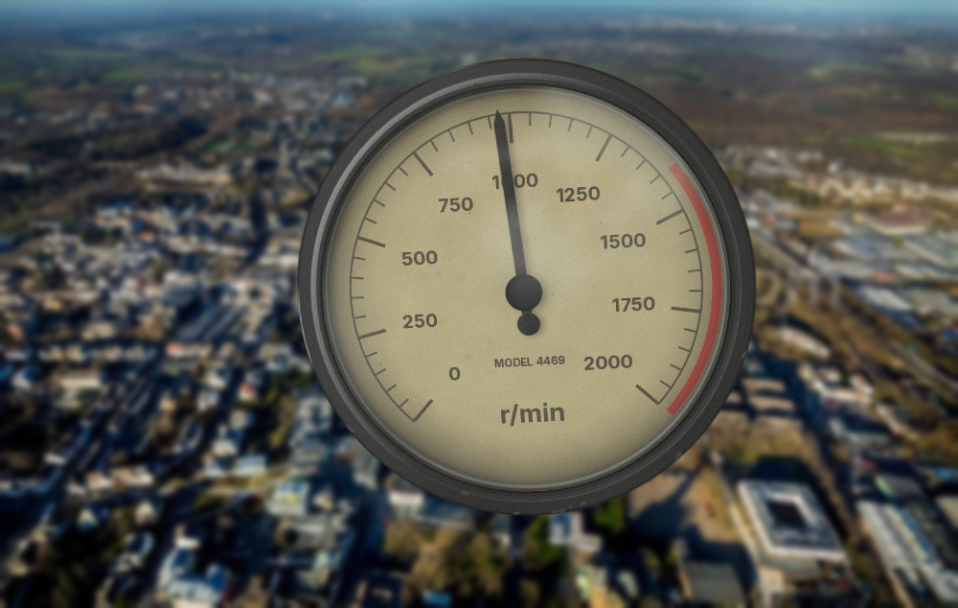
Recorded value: 975 rpm
